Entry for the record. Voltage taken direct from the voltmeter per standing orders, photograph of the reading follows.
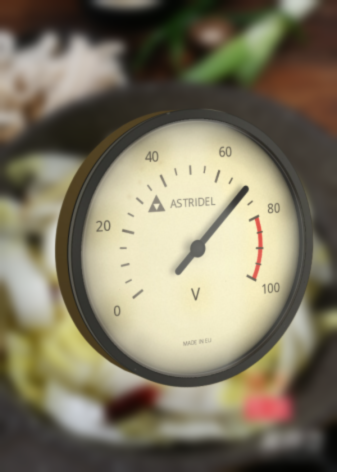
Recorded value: 70 V
